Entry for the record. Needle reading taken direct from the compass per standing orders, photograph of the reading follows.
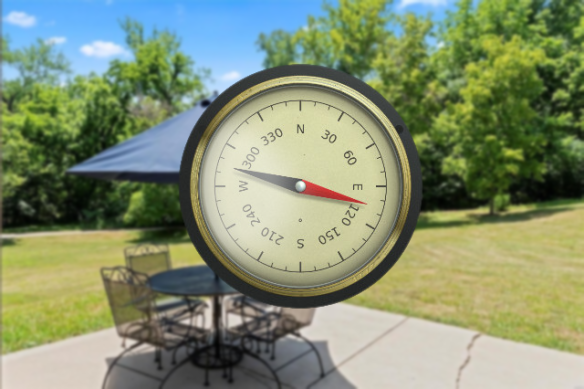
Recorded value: 105 °
